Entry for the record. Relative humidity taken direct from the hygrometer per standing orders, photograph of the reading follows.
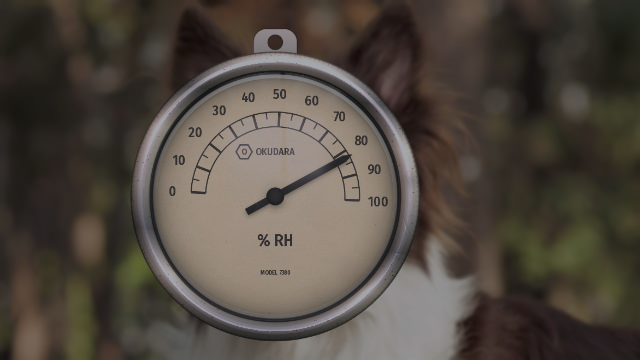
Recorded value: 82.5 %
